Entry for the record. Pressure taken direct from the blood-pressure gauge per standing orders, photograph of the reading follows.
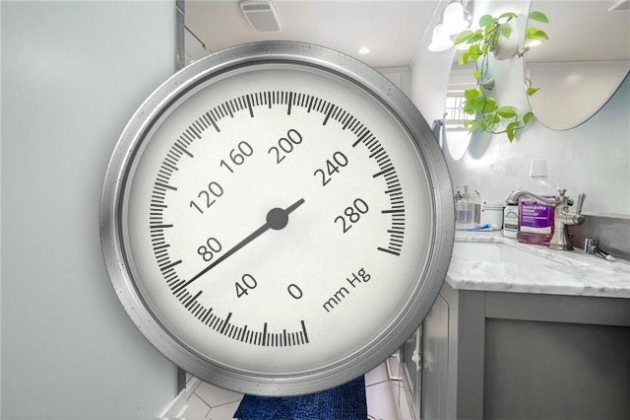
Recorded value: 68 mmHg
